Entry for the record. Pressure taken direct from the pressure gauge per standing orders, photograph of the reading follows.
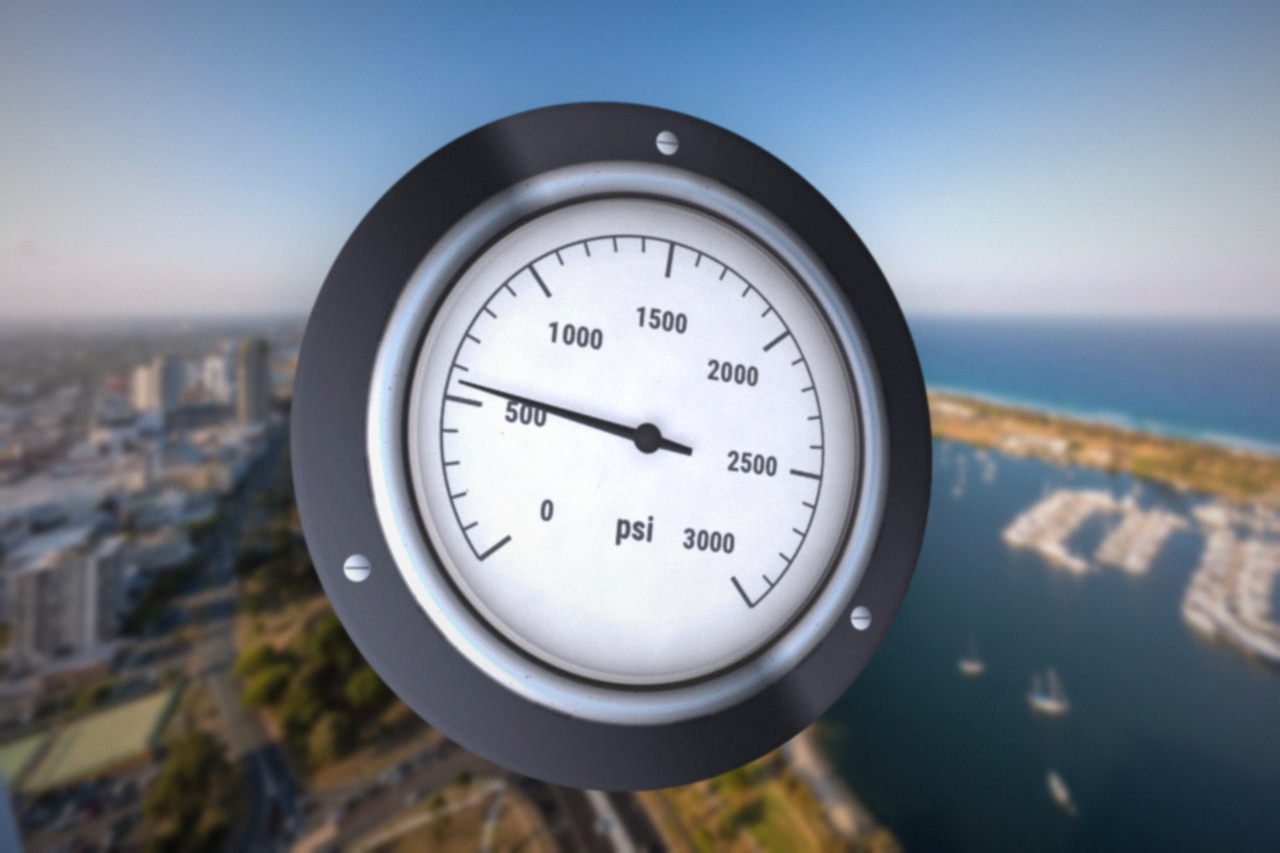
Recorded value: 550 psi
